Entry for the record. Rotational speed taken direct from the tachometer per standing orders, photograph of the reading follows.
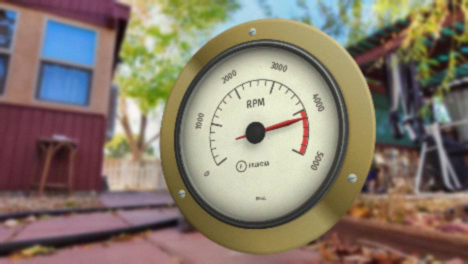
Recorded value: 4200 rpm
